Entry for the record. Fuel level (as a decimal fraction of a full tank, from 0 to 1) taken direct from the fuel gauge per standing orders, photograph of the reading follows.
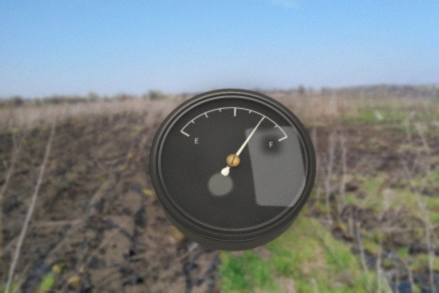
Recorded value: 0.75
